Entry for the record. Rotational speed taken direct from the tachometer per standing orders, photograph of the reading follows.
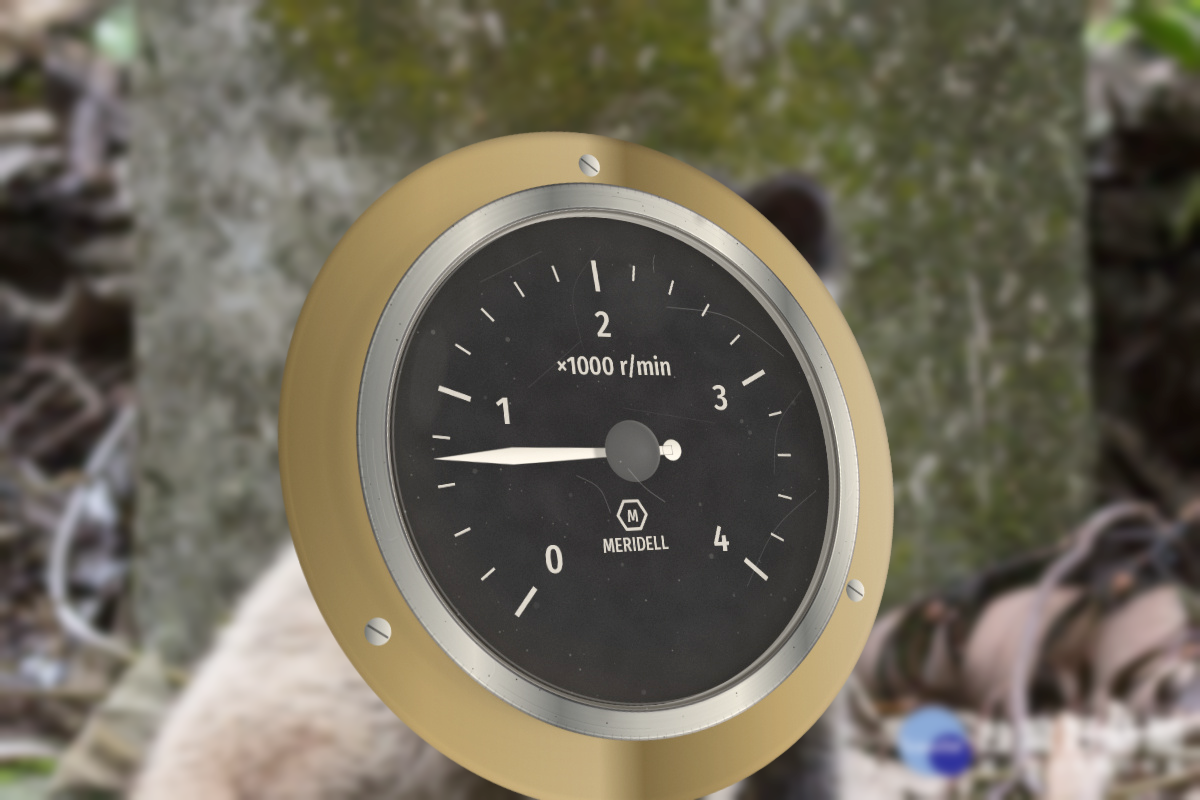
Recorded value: 700 rpm
